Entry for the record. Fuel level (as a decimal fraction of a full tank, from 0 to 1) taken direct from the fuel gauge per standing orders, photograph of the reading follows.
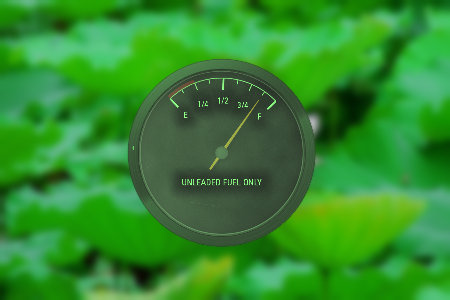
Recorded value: 0.875
